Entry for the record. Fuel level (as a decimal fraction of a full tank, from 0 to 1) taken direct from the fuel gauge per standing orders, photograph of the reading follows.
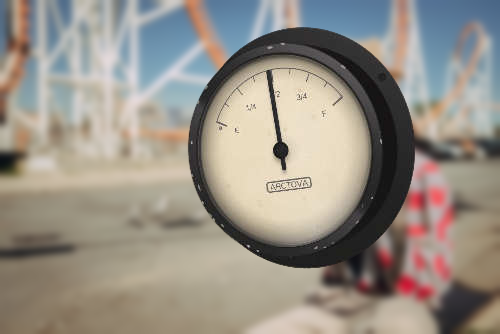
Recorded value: 0.5
